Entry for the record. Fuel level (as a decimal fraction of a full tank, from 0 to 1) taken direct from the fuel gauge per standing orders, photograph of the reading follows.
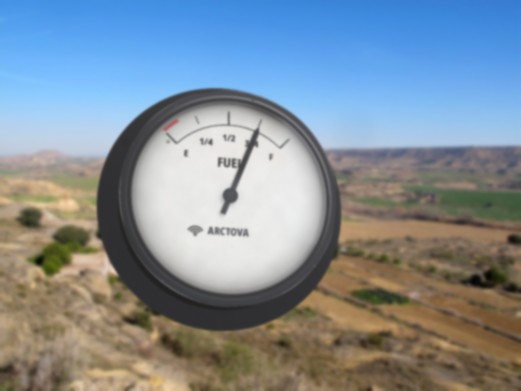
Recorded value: 0.75
